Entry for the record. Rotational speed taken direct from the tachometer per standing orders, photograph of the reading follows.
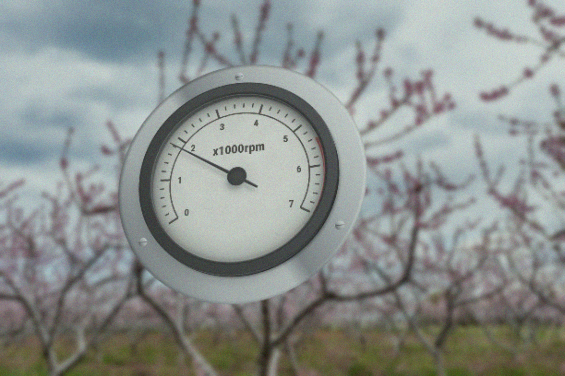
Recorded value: 1800 rpm
